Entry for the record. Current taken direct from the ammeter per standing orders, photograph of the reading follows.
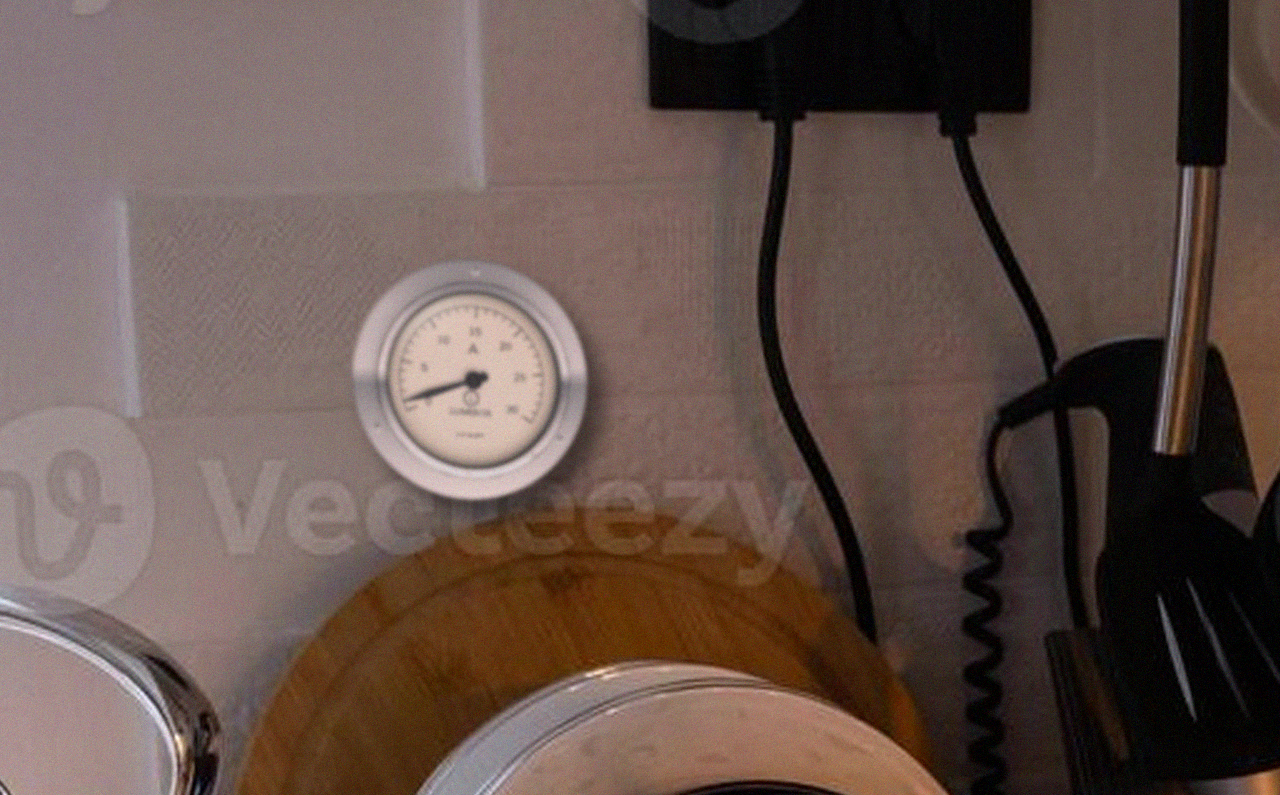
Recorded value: 1 A
